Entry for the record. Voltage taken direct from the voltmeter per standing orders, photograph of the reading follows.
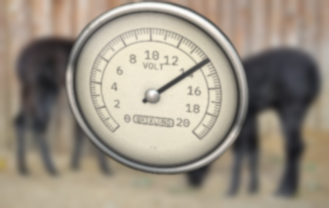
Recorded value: 14 V
